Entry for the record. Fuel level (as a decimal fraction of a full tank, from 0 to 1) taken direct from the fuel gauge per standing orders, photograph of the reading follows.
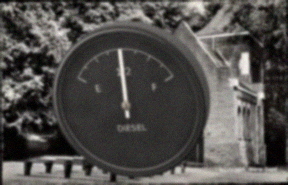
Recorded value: 0.5
